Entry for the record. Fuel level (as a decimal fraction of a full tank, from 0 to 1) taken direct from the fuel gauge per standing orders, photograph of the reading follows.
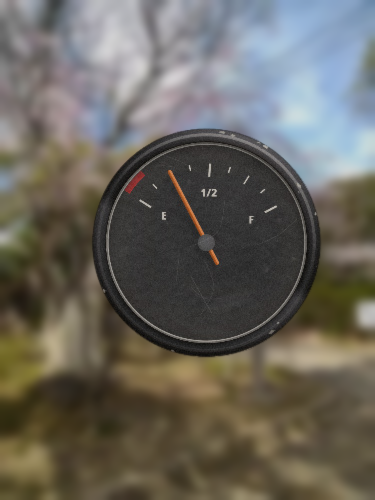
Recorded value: 0.25
